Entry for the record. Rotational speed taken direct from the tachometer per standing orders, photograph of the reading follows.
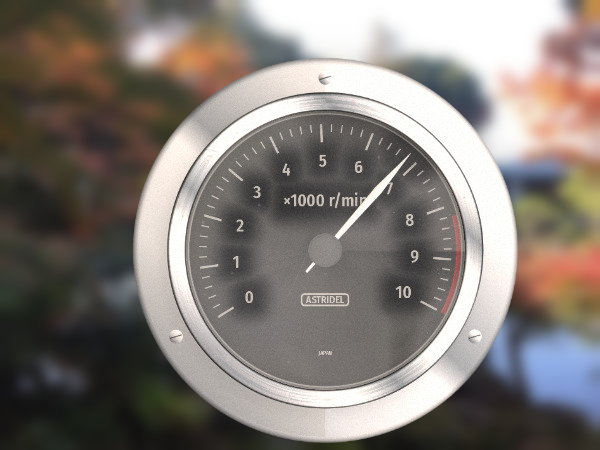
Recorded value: 6800 rpm
